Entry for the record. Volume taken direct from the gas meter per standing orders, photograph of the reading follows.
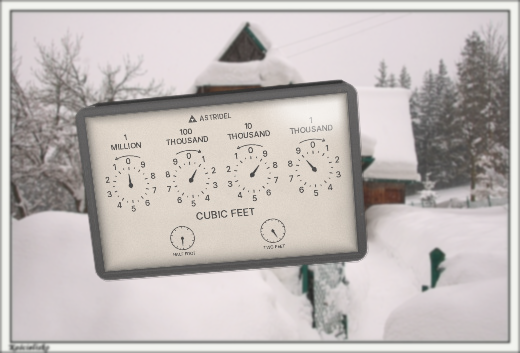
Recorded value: 8900 ft³
